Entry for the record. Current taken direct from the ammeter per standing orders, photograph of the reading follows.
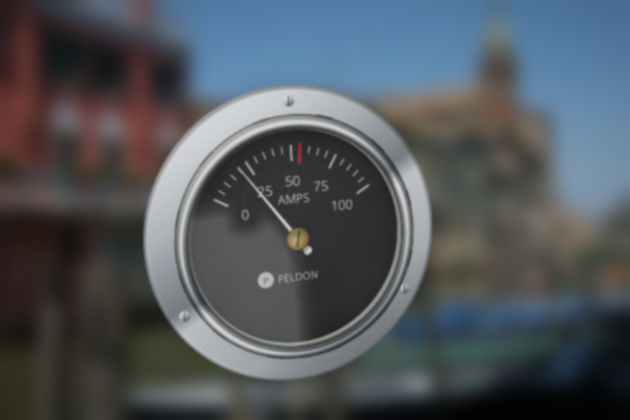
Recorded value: 20 A
